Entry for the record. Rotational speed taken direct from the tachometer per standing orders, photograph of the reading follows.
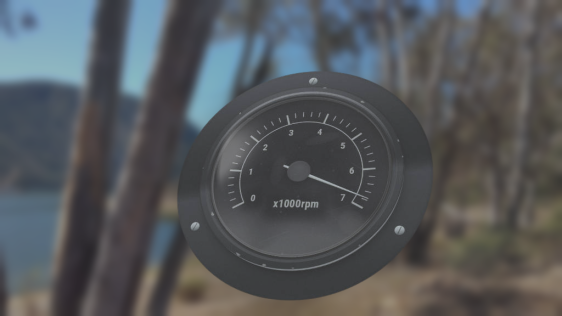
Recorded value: 6800 rpm
